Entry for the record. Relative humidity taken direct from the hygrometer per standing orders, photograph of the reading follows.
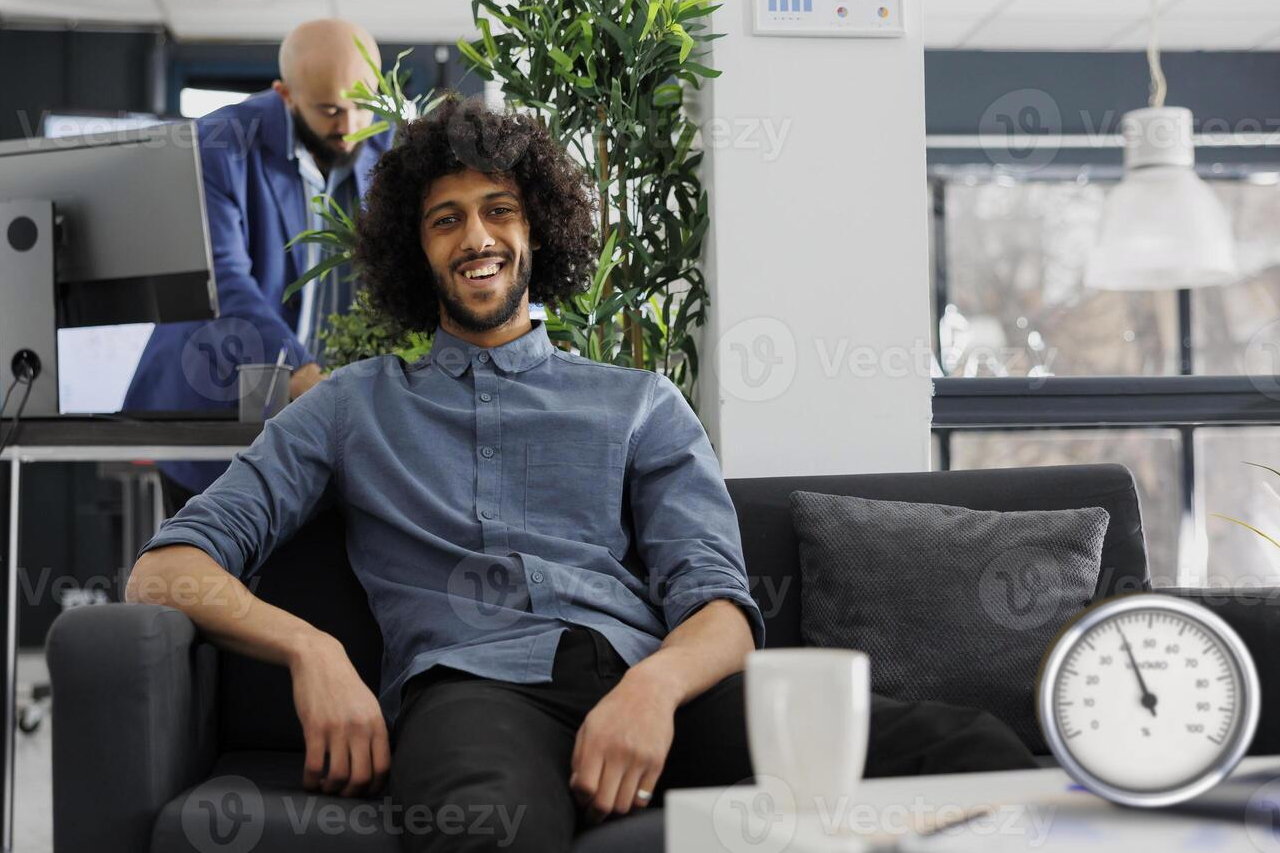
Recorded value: 40 %
